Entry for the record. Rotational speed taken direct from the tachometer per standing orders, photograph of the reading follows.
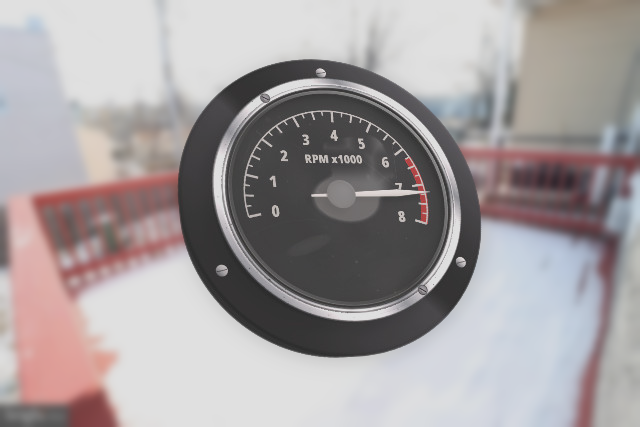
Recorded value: 7250 rpm
